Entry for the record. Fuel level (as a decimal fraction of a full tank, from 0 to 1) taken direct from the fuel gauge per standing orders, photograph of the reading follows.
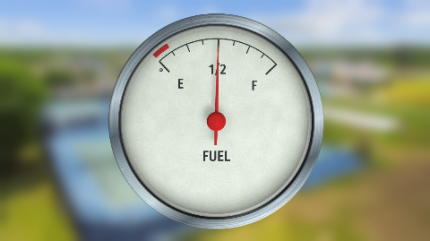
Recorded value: 0.5
